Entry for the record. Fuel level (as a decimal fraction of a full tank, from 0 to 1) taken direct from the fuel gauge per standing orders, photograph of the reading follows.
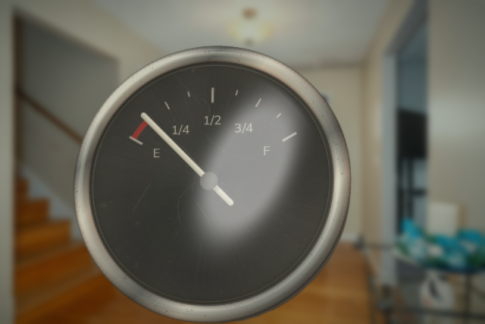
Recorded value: 0.125
